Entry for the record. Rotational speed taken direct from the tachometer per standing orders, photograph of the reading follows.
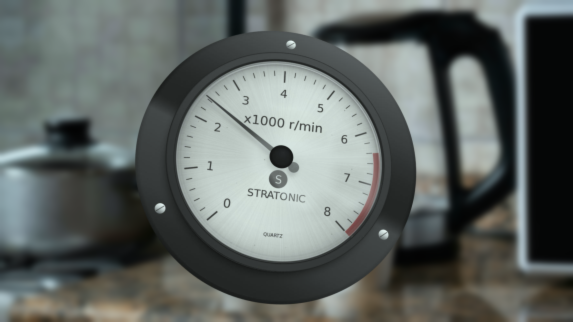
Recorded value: 2400 rpm
